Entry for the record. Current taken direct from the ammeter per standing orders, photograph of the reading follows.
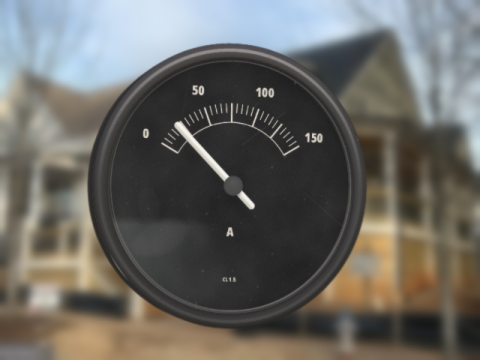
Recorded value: 20 A
